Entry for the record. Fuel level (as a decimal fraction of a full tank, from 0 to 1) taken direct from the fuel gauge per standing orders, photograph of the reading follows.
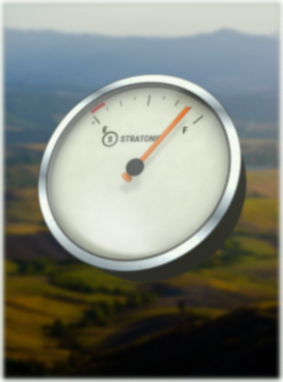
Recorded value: 0.875
